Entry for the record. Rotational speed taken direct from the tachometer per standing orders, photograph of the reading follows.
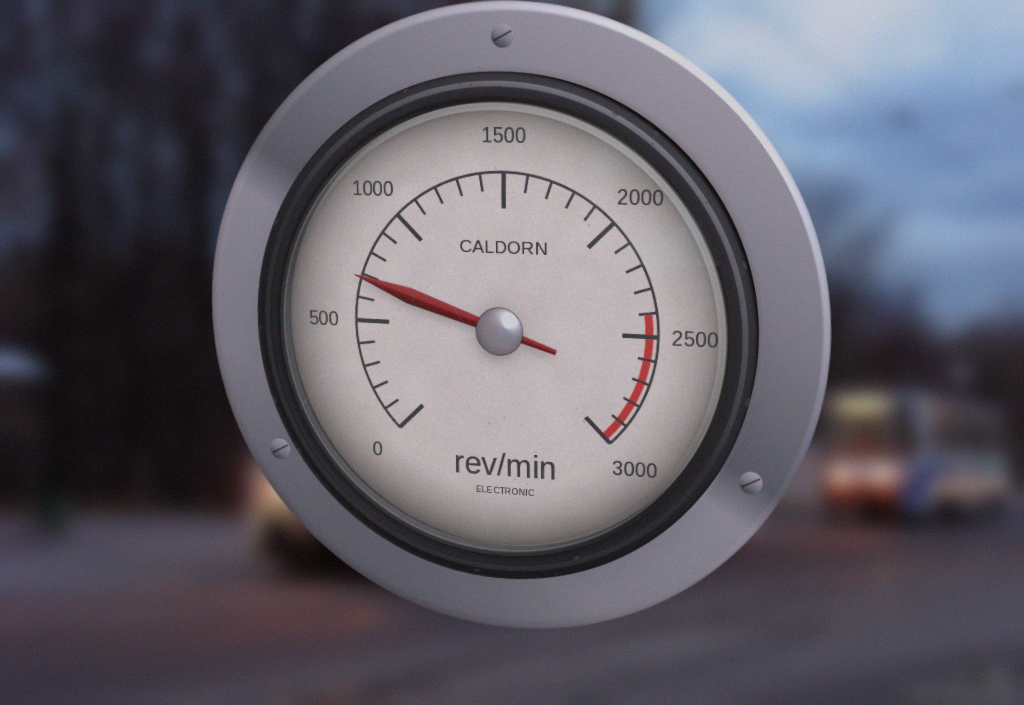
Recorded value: 700 rpm
